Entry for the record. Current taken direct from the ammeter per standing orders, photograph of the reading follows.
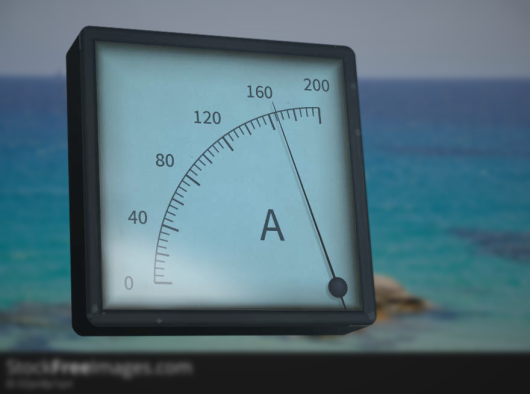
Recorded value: 165 A
